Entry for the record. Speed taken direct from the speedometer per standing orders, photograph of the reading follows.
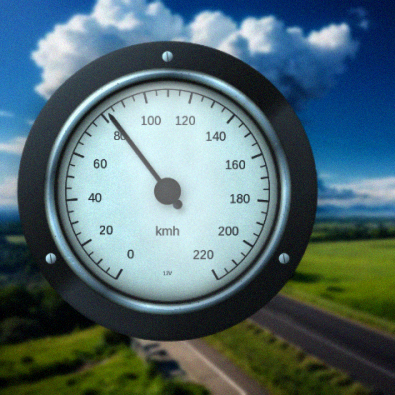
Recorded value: 82.5 km/h
